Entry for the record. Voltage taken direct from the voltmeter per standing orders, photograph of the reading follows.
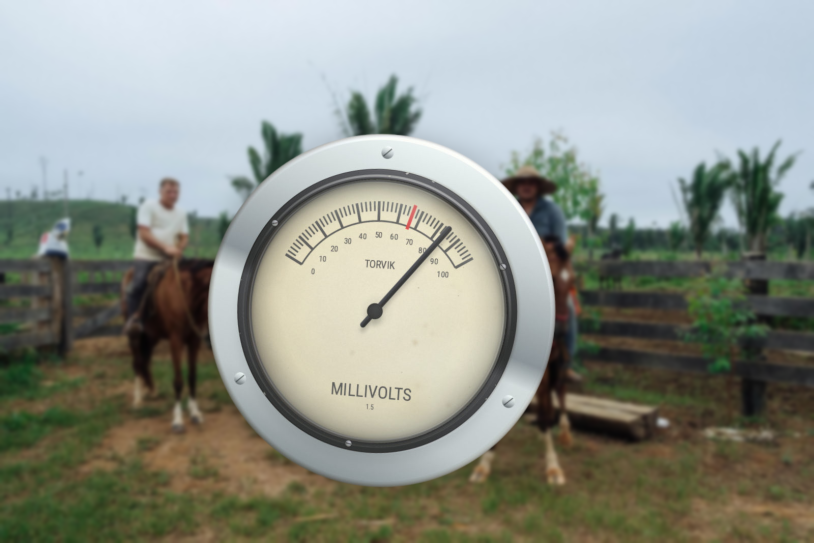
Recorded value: 84 mV
